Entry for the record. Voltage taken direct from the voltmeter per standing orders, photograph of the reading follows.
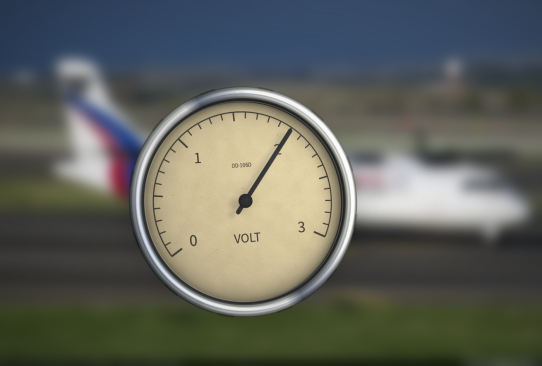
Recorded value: 2 V
